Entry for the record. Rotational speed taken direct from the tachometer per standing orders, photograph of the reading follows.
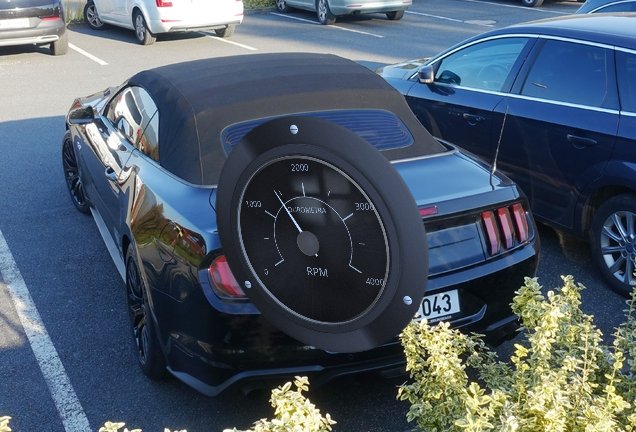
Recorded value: 1500 rpm
